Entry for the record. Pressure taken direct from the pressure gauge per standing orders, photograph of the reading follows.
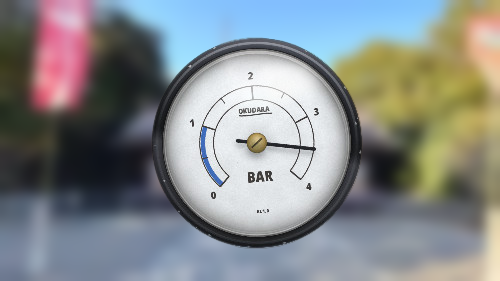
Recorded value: 3.5 bar
